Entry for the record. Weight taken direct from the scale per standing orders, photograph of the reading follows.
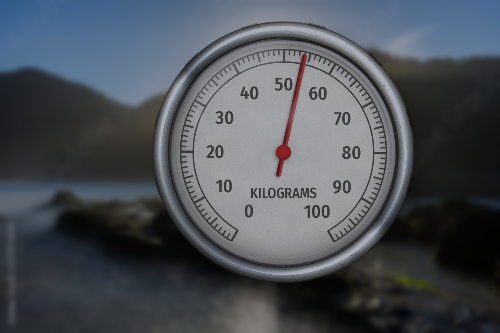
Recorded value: 54 kg
